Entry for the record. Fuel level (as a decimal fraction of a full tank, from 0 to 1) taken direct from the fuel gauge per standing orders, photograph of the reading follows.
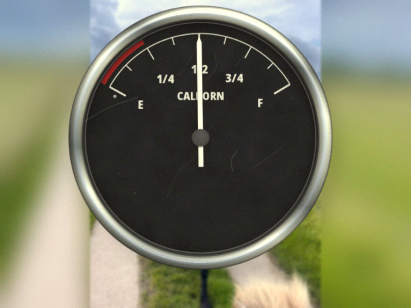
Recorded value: 0.5
